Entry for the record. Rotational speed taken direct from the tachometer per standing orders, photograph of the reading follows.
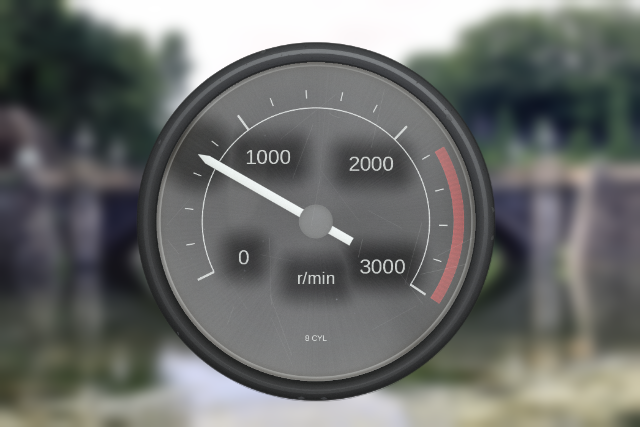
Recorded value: 700 rpm
